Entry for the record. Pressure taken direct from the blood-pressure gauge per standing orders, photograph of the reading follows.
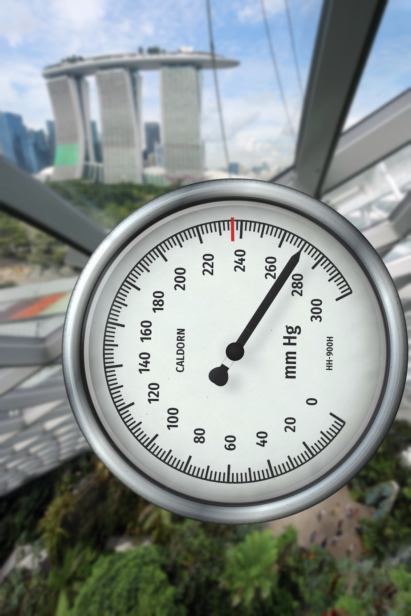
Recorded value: 270 mmHg
